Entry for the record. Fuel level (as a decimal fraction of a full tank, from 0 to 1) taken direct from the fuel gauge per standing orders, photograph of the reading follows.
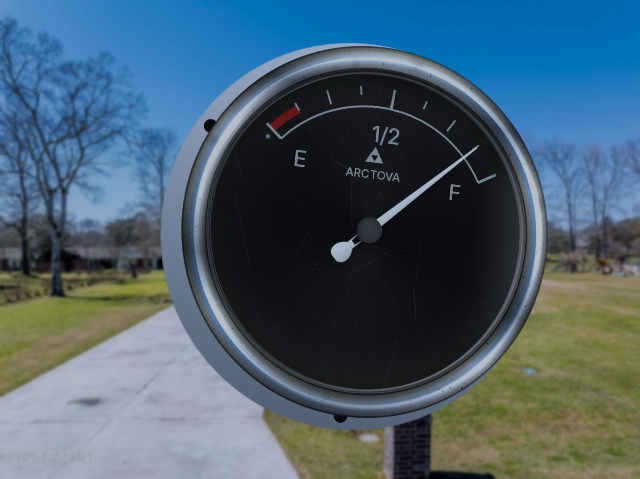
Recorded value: 0.875
